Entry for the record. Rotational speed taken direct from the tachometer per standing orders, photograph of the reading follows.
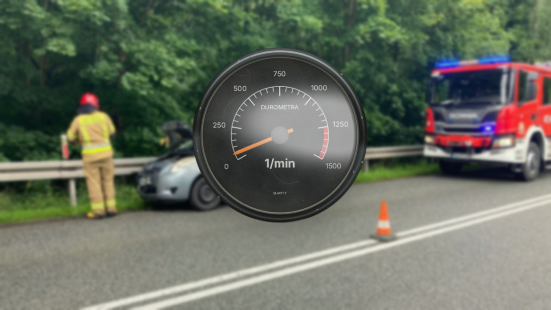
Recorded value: 50 rpm
